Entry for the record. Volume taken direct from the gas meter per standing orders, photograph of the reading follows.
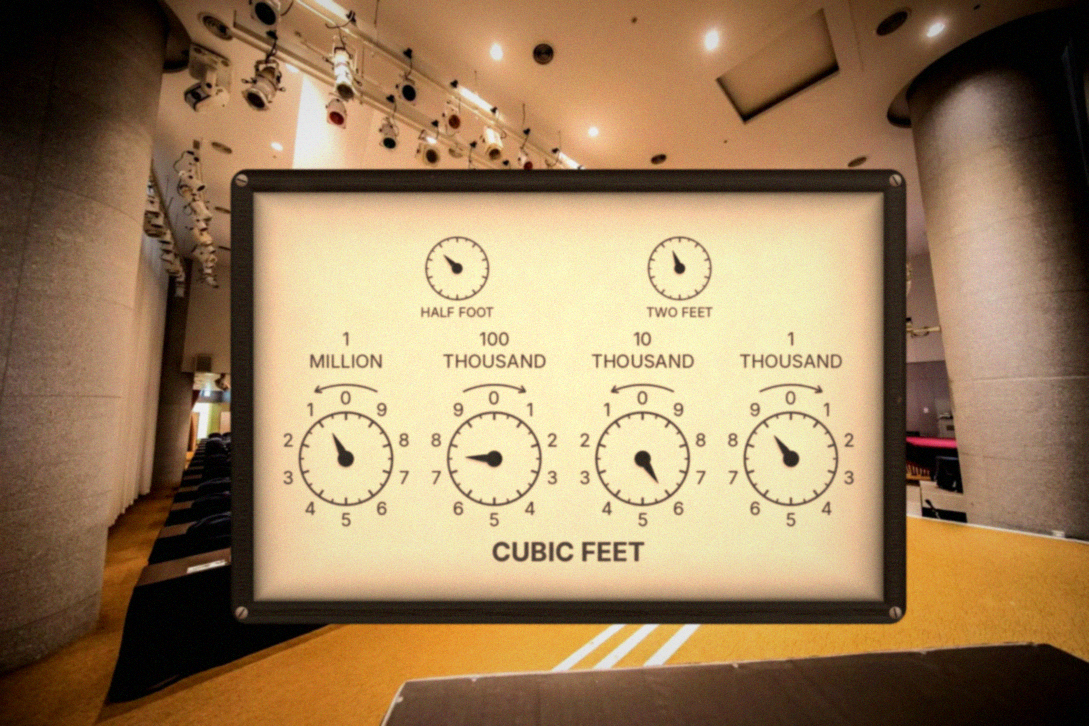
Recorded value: 75900 ft³
